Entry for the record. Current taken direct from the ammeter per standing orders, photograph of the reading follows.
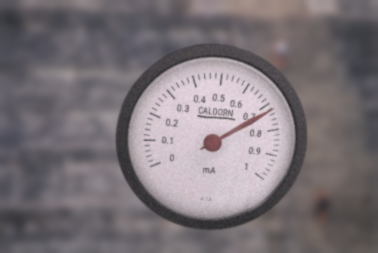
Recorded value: 0.72 mA
